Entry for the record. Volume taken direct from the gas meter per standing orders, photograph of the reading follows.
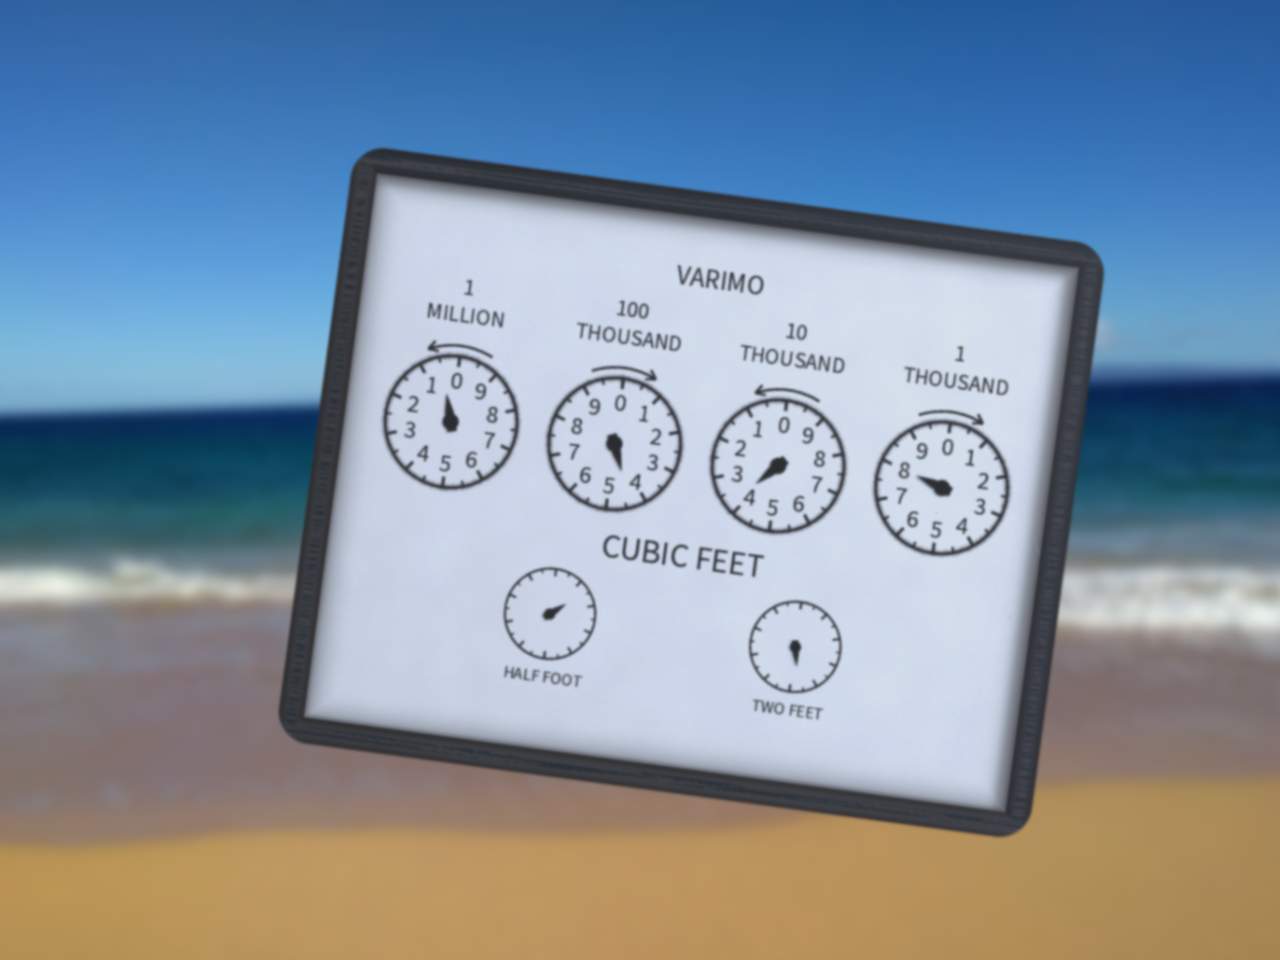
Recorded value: 43800 ft³
